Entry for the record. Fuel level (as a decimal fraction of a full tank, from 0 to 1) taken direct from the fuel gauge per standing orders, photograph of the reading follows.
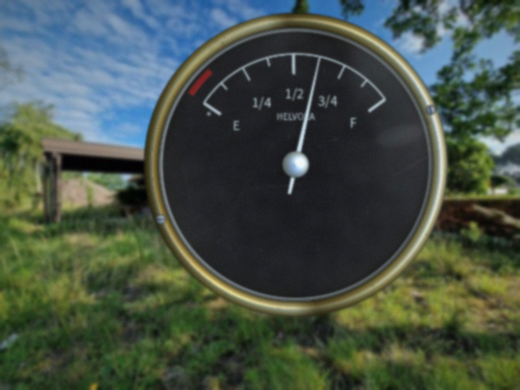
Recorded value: 0.625
